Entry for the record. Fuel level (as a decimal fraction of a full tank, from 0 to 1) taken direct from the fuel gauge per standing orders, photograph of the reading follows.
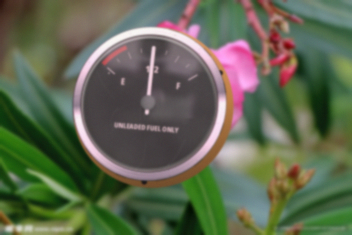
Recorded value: 0.5
